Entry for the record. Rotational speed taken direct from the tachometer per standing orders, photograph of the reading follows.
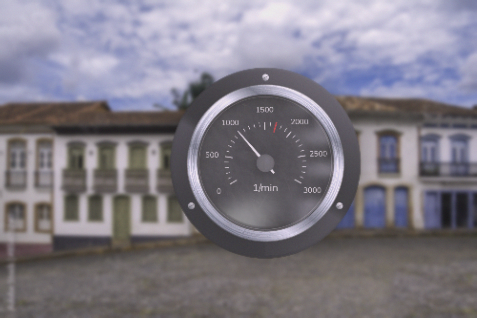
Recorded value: 1000 rpm
